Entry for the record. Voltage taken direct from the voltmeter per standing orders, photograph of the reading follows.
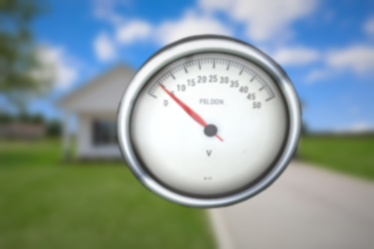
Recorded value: 5 V
